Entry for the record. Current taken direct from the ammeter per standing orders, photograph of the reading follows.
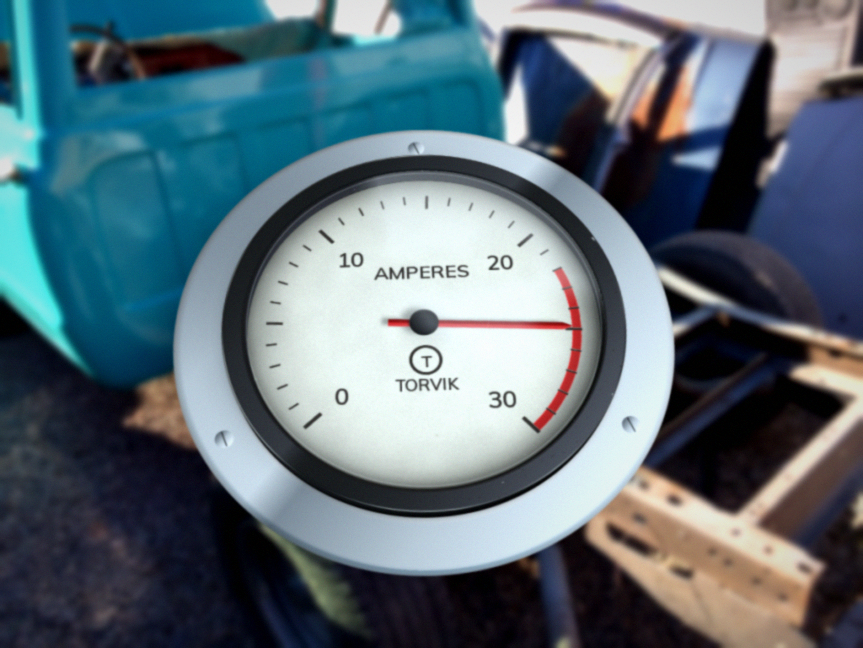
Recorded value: 25 A
